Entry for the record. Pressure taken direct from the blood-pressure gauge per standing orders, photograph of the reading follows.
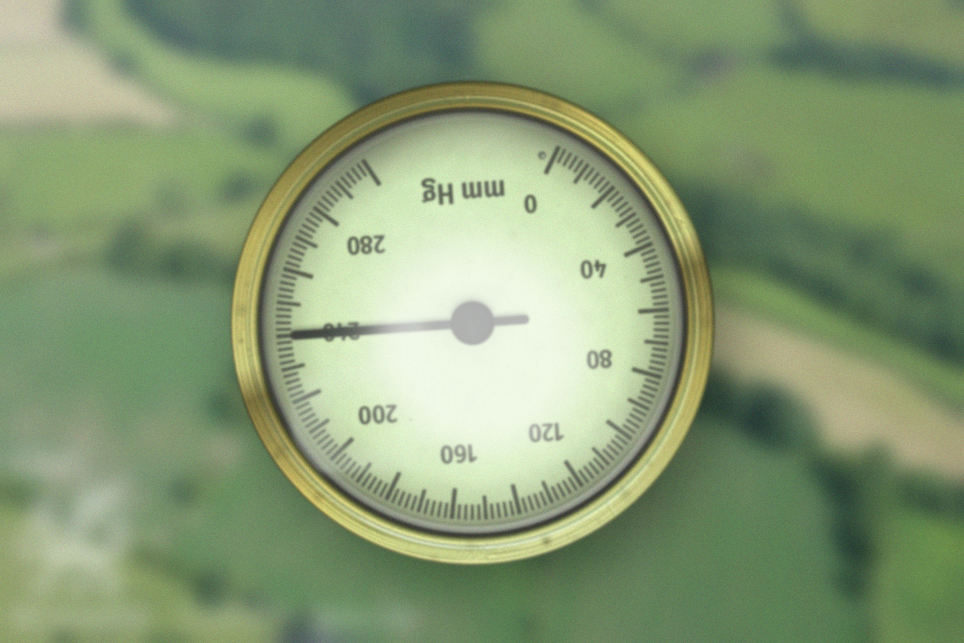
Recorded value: 240 mmHg
